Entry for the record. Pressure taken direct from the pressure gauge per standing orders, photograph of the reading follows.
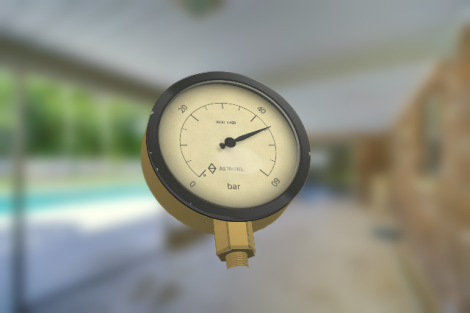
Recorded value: 45 bar
